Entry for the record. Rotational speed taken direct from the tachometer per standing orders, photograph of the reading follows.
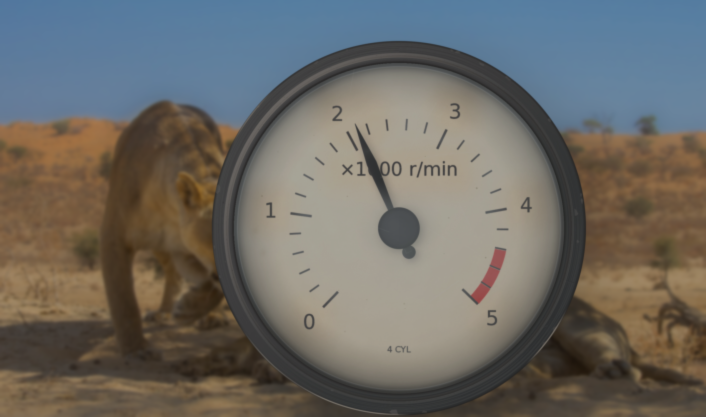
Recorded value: 2100 rpm
